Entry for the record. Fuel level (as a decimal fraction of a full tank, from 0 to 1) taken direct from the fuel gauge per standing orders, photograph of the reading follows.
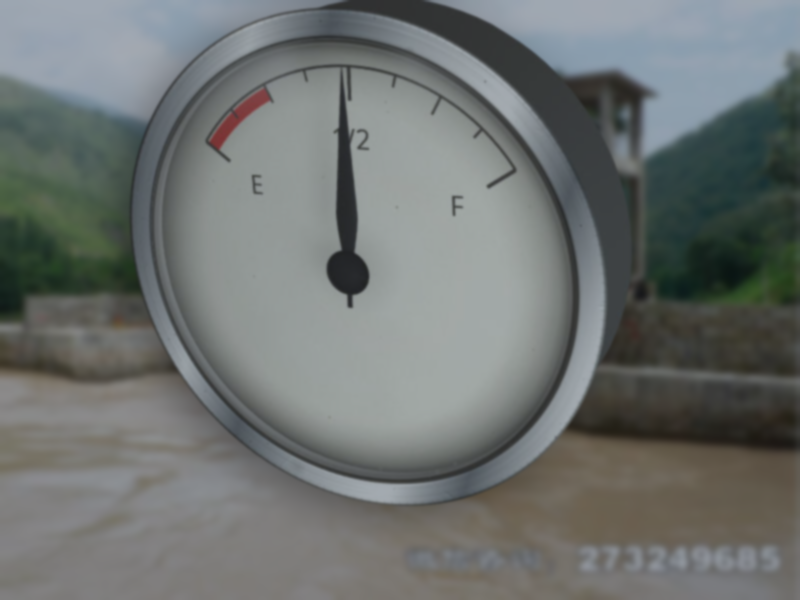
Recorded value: 0.5
